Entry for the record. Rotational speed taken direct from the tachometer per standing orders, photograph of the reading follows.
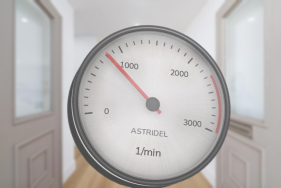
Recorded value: 800 rpm
